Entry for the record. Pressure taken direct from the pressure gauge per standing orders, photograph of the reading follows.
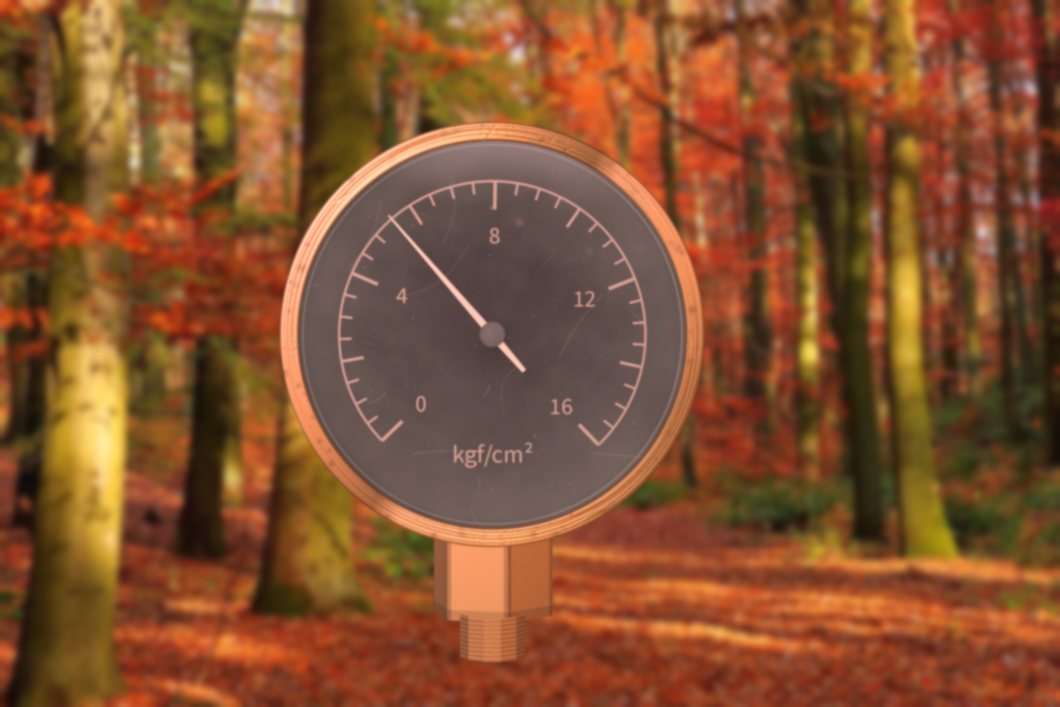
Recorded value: 5.5 kg/cm²
